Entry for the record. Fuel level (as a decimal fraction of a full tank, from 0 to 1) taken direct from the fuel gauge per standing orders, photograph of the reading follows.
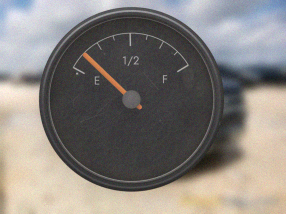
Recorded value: 0.125
